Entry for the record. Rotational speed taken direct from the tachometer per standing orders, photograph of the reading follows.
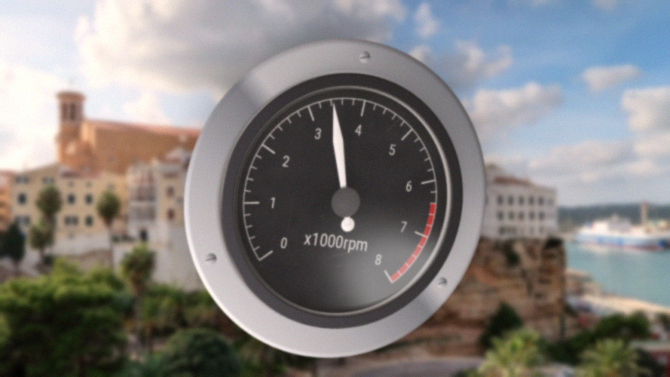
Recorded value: 3400 rpm
